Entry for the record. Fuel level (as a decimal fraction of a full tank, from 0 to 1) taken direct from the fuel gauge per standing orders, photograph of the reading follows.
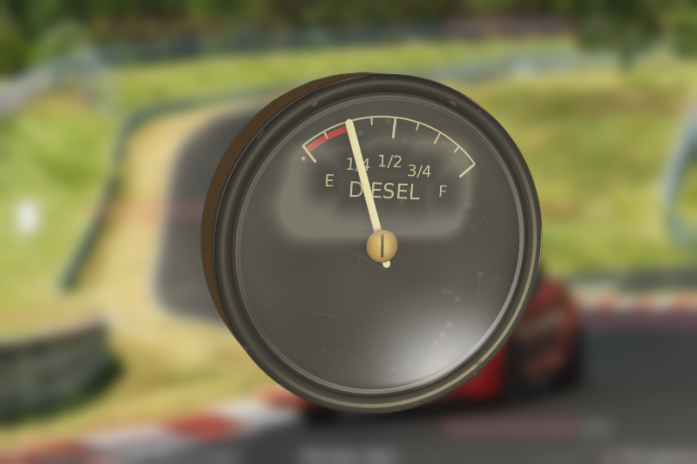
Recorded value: 0.25
